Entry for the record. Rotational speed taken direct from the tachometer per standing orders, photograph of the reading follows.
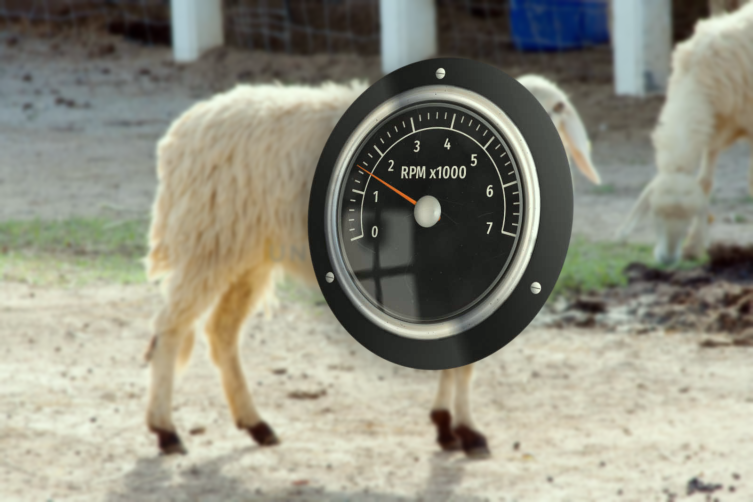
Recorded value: 1500 rpm
